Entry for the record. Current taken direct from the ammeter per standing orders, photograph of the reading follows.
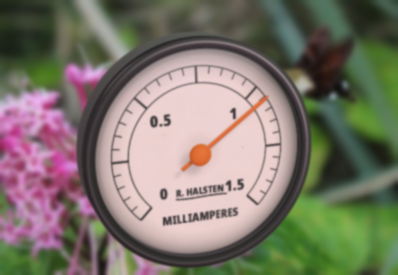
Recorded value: 1.05 mA
